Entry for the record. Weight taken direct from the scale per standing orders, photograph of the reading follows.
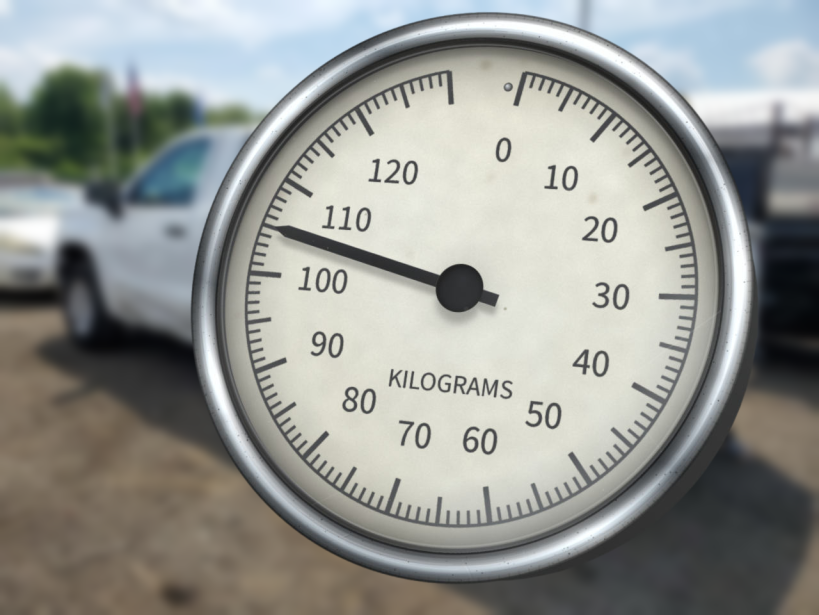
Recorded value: 105 kg
